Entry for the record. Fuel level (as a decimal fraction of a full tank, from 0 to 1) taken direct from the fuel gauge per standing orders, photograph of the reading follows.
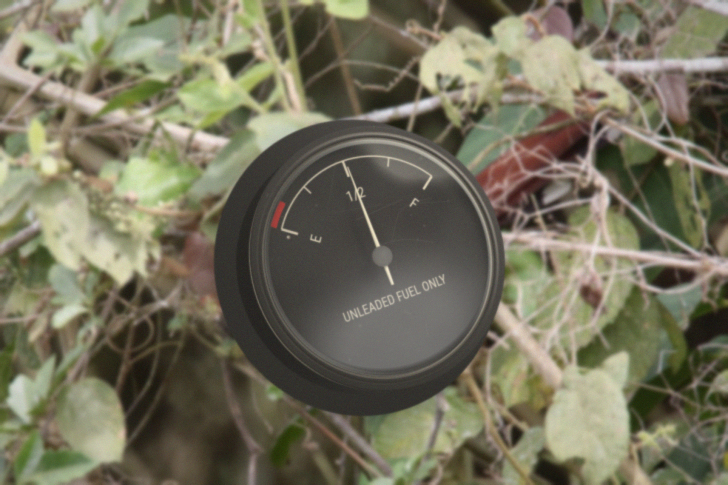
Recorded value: 0.5
